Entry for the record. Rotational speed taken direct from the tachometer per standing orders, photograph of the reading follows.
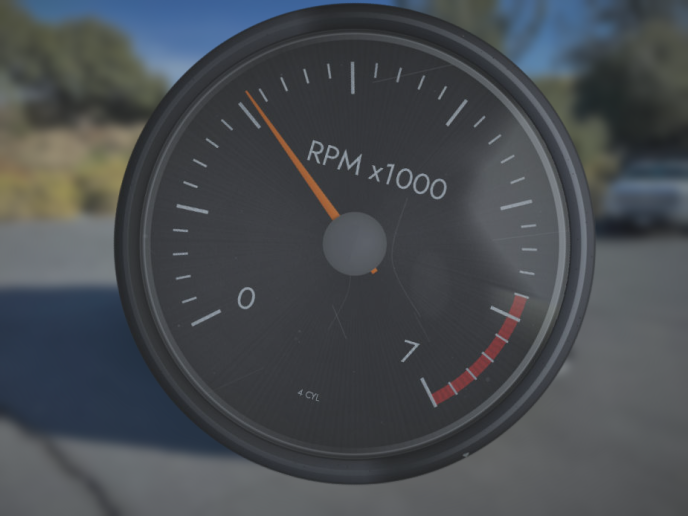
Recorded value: 2100 rpm
